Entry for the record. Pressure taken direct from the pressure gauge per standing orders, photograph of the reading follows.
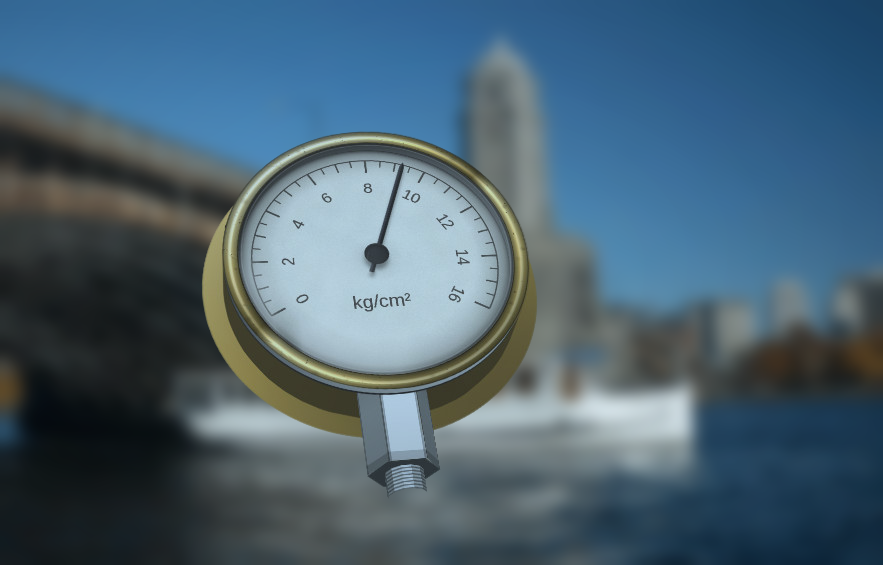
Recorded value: 9.25 kg/cm²
